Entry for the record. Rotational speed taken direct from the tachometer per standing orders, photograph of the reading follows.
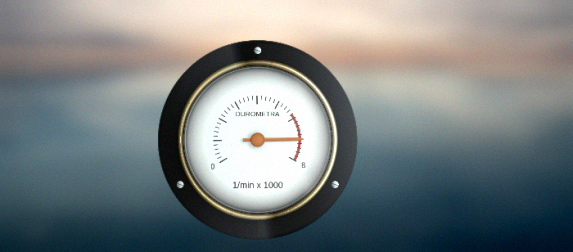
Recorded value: 7000 rpm
